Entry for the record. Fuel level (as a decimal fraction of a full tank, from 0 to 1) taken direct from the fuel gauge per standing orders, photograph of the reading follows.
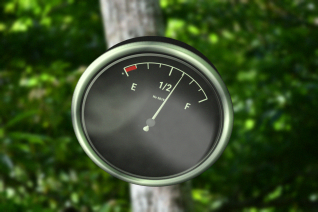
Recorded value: 0.625
